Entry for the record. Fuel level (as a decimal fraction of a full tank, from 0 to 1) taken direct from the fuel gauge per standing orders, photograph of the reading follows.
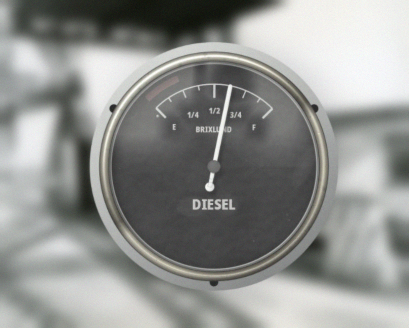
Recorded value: 0.625
